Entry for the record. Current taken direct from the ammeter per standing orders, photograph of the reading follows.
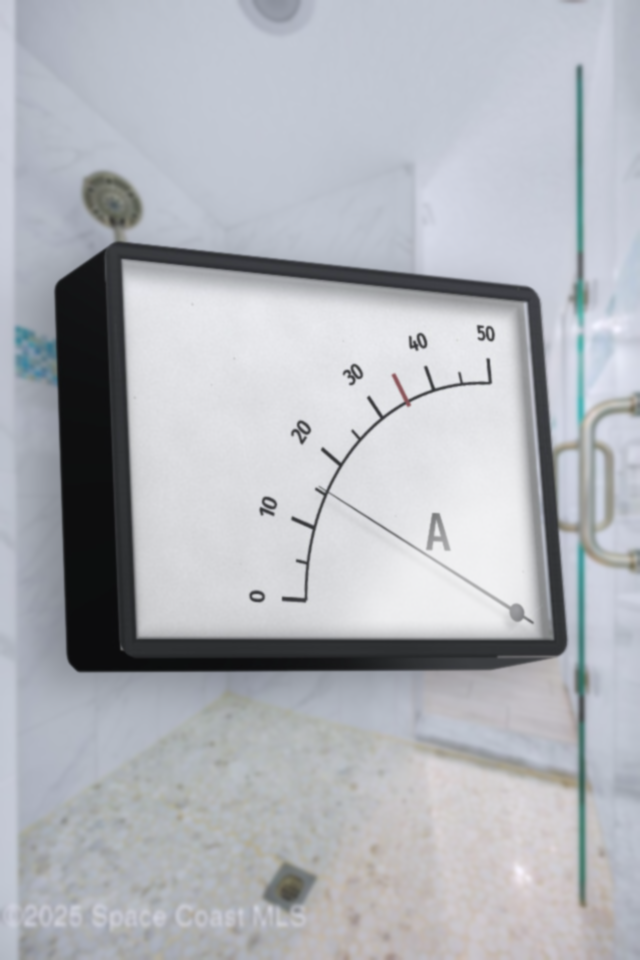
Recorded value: 15 A
